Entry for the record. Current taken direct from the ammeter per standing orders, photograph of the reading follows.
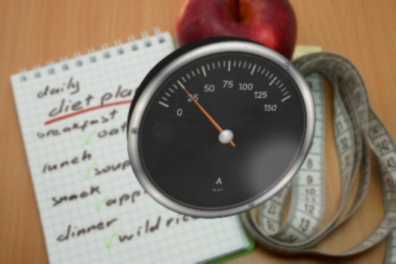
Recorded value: 25 A
